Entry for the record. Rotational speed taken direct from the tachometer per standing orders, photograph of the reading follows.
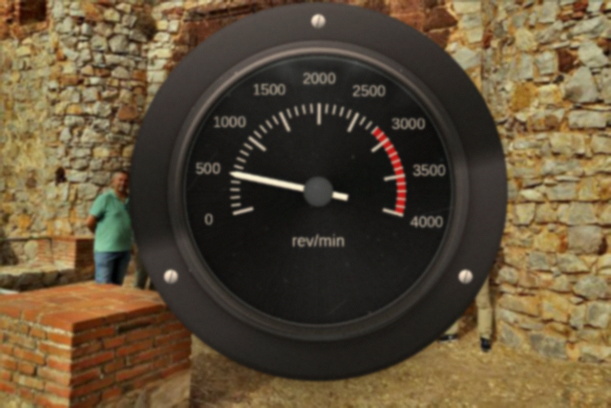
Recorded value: 500 rpm
